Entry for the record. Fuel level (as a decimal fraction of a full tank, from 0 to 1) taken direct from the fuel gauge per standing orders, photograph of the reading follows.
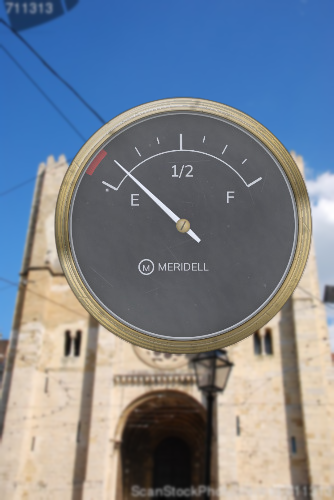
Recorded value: 0.125
